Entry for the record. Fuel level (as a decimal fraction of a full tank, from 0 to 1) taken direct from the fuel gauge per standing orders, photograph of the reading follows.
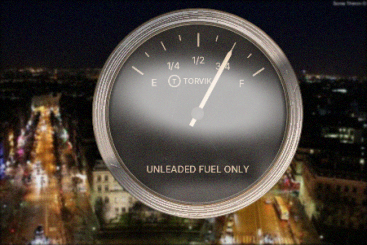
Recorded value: 0.75
